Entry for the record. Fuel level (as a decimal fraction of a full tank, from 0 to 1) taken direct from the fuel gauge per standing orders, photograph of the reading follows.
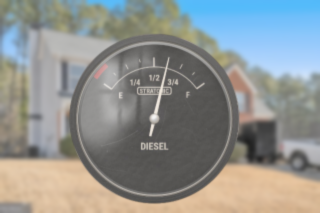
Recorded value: 0.625
